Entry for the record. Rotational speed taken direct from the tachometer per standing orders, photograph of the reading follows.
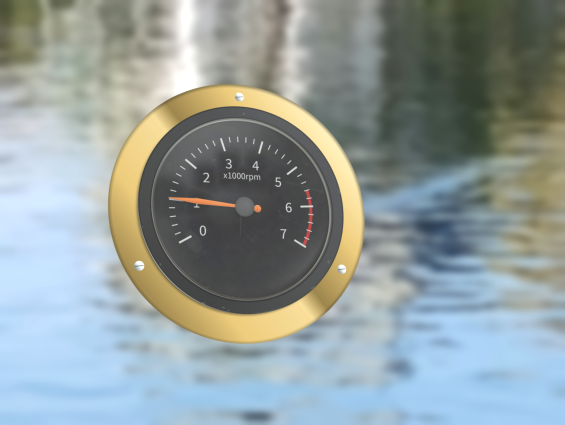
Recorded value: 1000 rpm
